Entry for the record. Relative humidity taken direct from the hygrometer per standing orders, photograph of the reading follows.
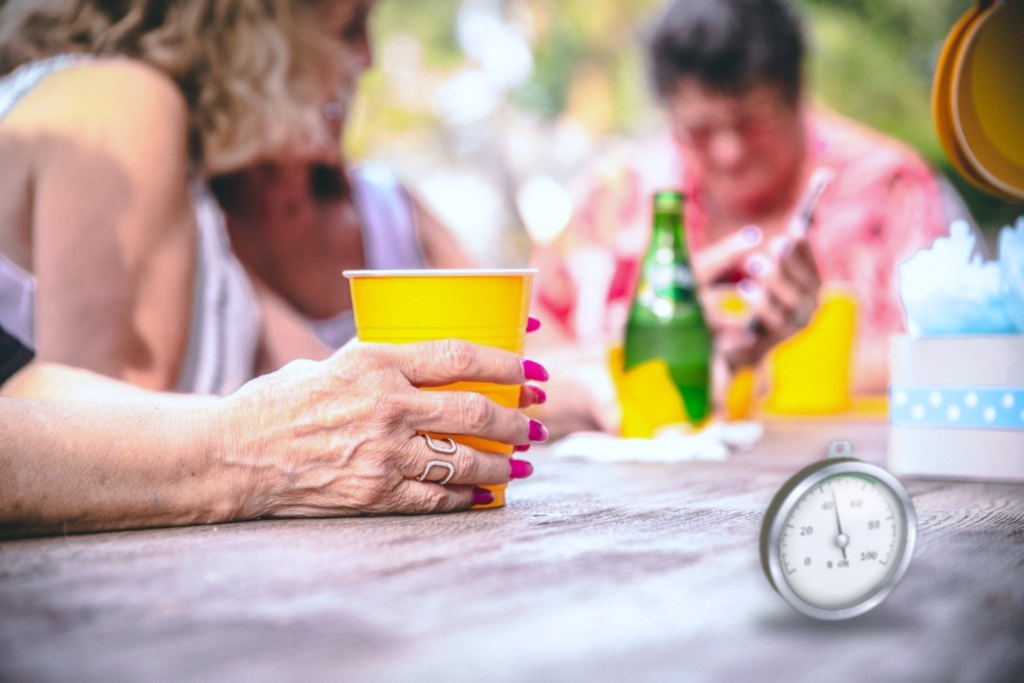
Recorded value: 44 %
